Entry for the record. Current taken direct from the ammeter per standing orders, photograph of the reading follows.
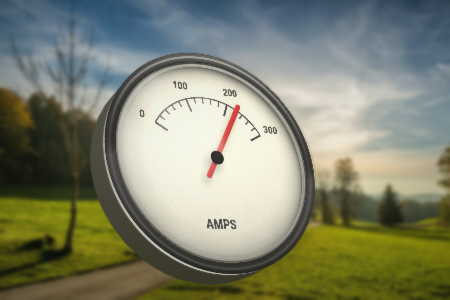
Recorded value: 220 A
